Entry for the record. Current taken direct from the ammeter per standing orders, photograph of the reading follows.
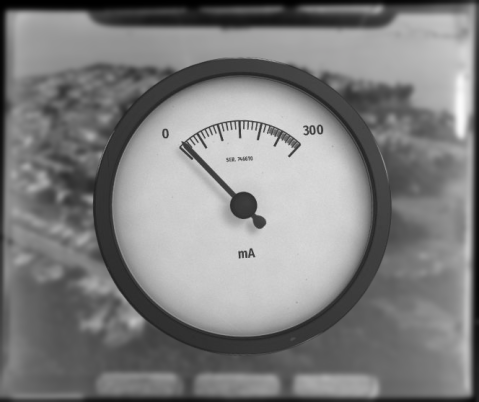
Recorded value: 10 mA
